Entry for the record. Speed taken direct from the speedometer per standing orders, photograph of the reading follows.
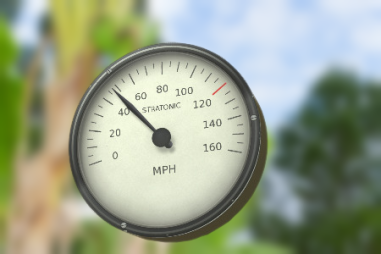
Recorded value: 47.5 mph
